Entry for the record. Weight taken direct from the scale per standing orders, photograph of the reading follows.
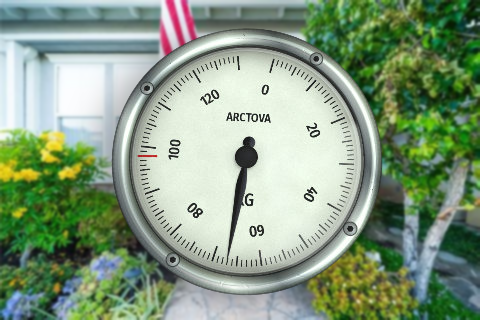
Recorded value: 67 kg
